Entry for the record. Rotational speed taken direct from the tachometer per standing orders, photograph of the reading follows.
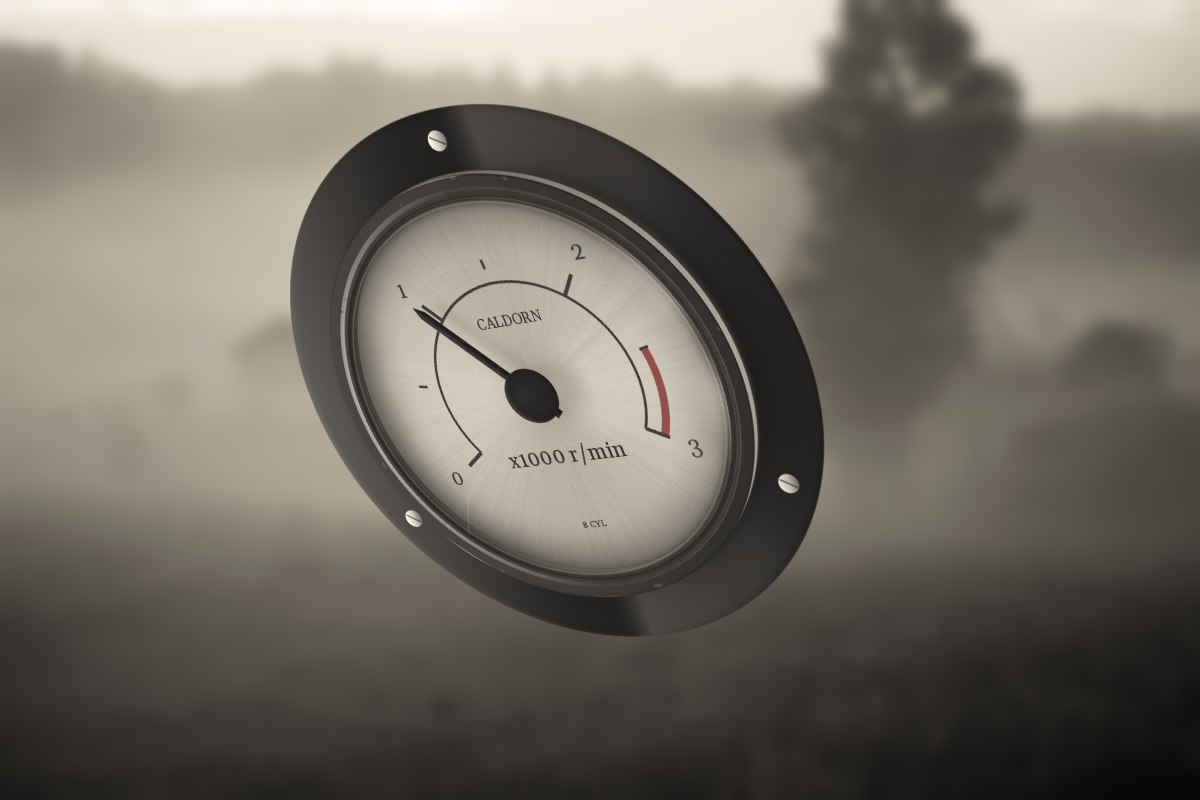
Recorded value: 1000 rpm
